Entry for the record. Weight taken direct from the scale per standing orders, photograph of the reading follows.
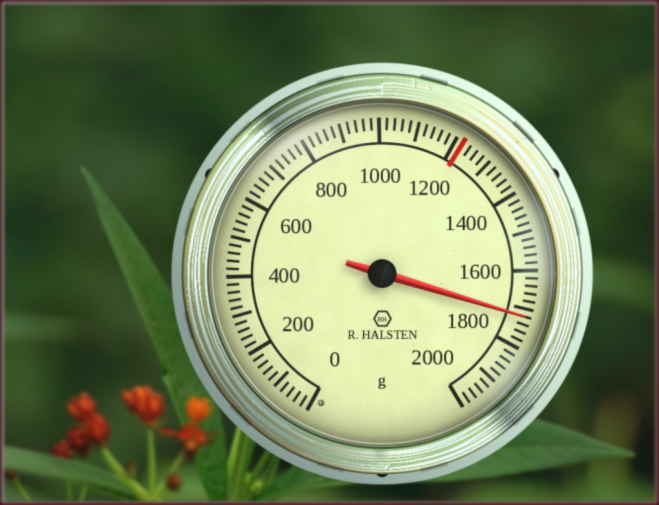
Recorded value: 1720 g
